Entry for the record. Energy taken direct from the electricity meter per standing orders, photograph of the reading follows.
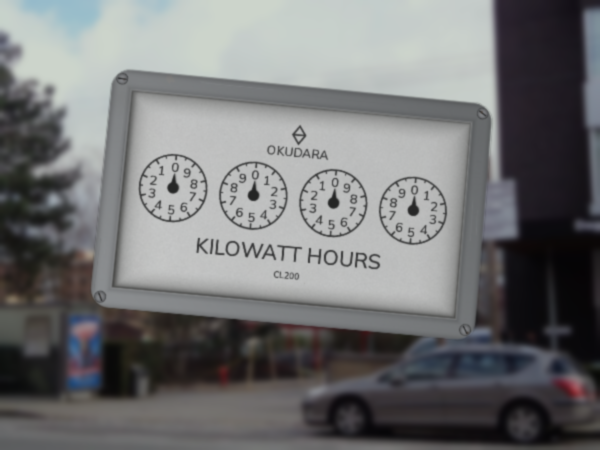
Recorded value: 0 kWh
